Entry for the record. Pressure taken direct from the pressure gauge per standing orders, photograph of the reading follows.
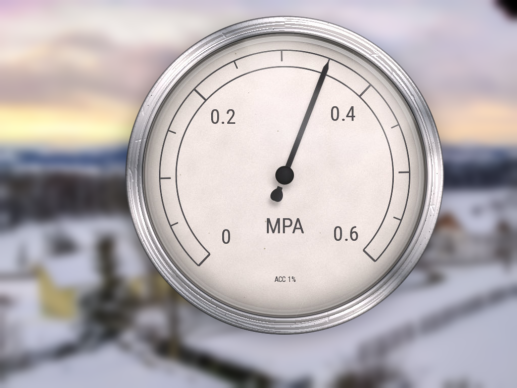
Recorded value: 0.35 MPa
